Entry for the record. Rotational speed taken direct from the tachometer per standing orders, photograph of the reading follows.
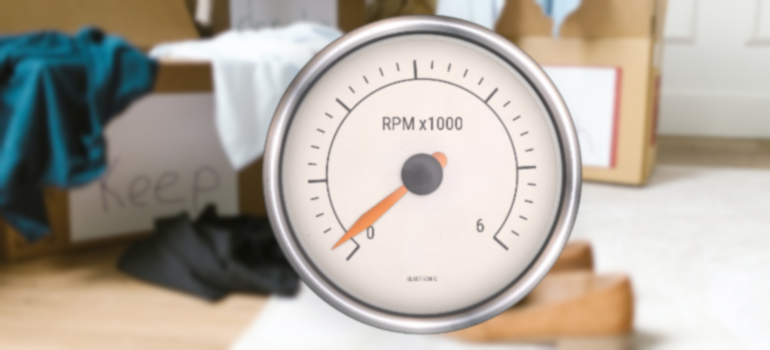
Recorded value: 200 rpm
